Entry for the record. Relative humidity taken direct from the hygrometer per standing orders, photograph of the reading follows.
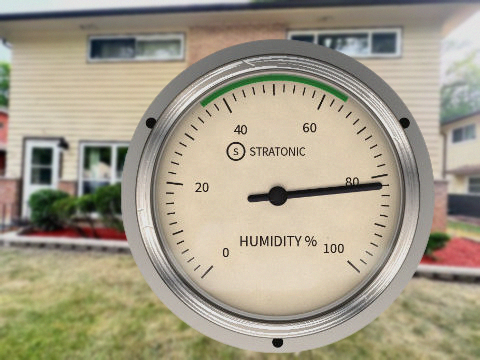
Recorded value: 82 %
